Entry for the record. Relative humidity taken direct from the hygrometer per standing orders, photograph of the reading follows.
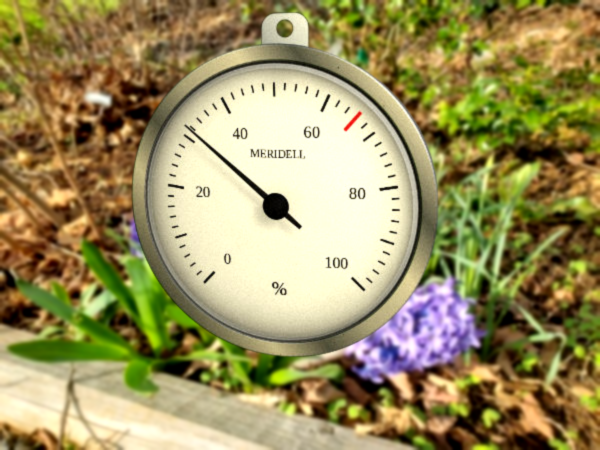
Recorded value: 32 %
